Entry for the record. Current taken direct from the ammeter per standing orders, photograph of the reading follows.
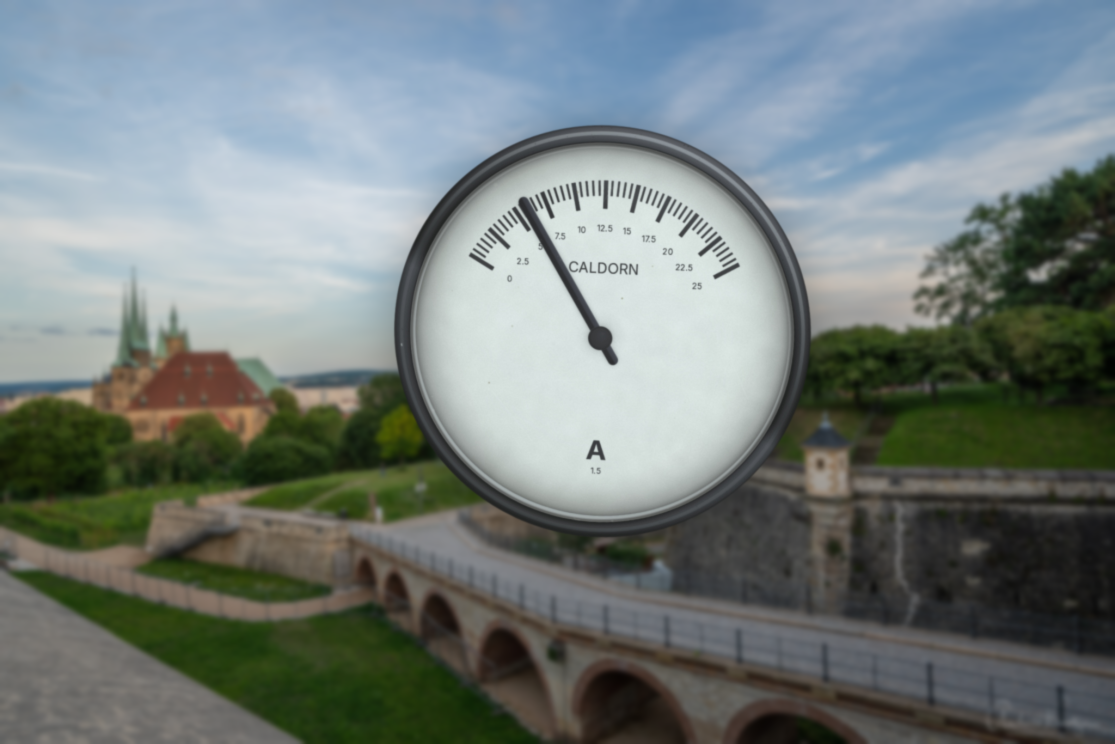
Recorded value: 6 A
